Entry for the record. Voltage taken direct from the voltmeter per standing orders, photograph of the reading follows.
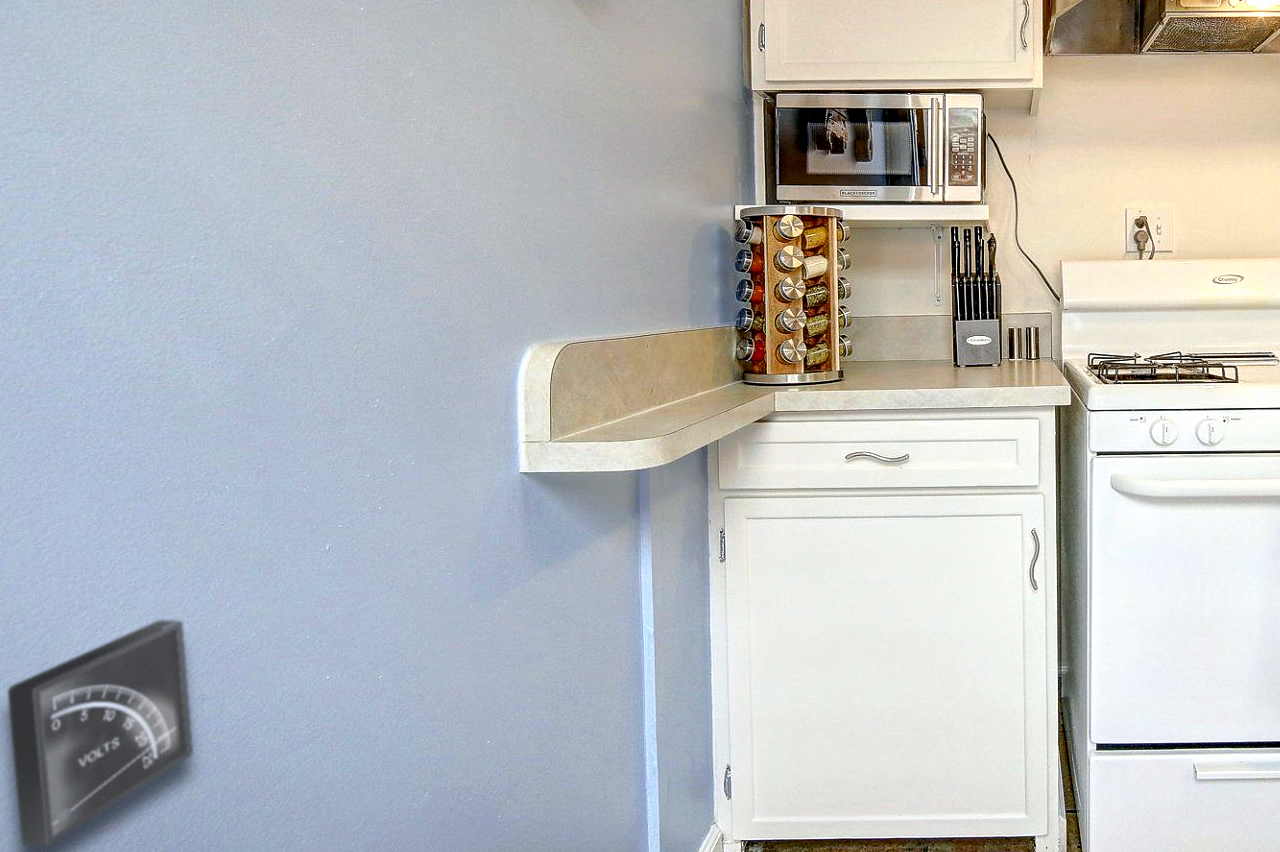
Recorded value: 22.5 V
